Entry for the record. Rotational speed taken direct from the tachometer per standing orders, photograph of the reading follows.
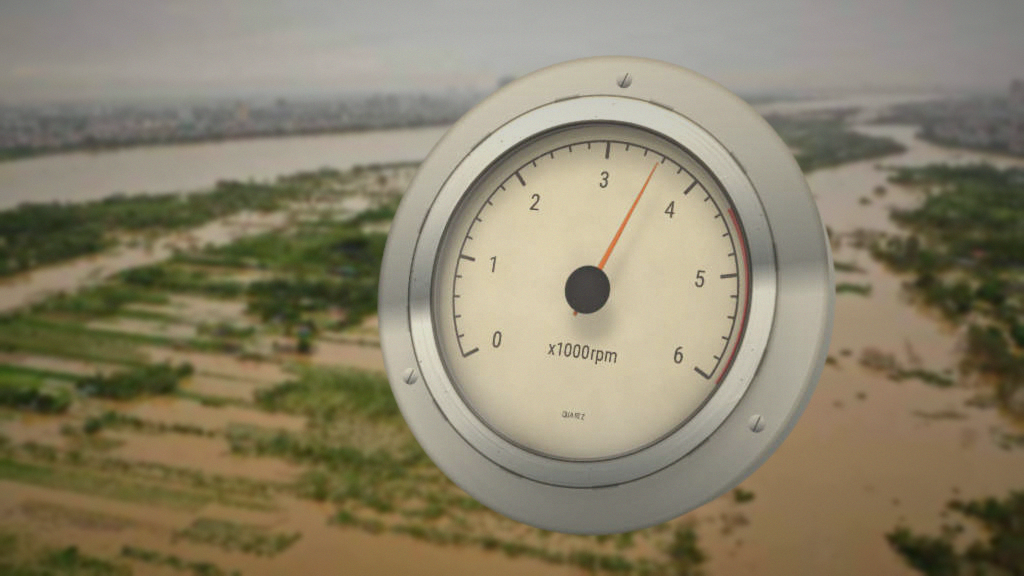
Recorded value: 3600 rpm
